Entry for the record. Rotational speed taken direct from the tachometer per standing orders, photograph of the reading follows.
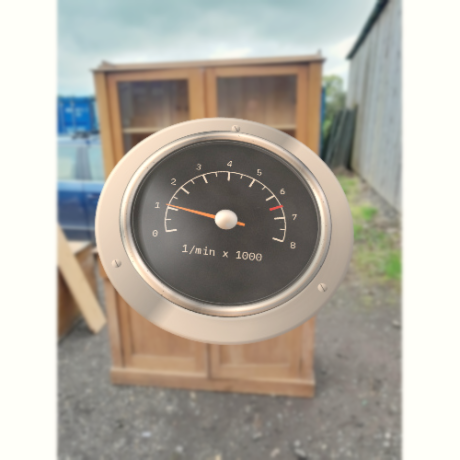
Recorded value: 1000 rpm
